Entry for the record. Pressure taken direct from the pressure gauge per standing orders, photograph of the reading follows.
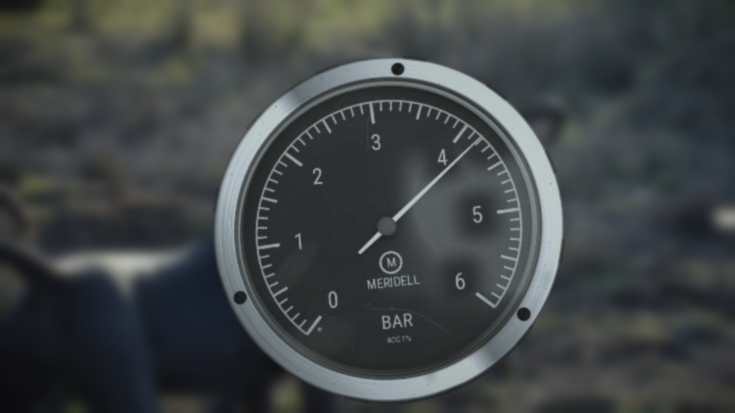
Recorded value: 4.2 bar
